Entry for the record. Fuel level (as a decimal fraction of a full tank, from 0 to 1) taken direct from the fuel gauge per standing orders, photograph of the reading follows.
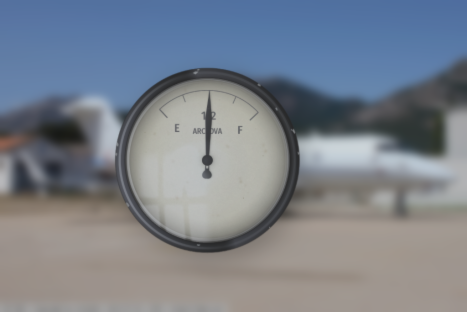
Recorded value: 0.5
